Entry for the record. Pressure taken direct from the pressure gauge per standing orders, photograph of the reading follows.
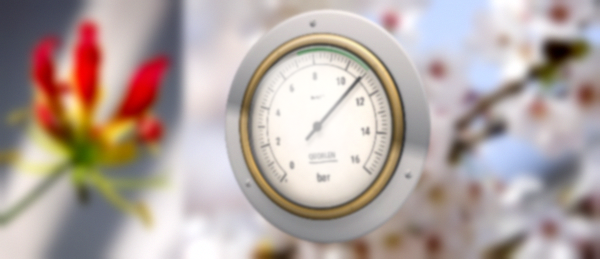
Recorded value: 11 bar
